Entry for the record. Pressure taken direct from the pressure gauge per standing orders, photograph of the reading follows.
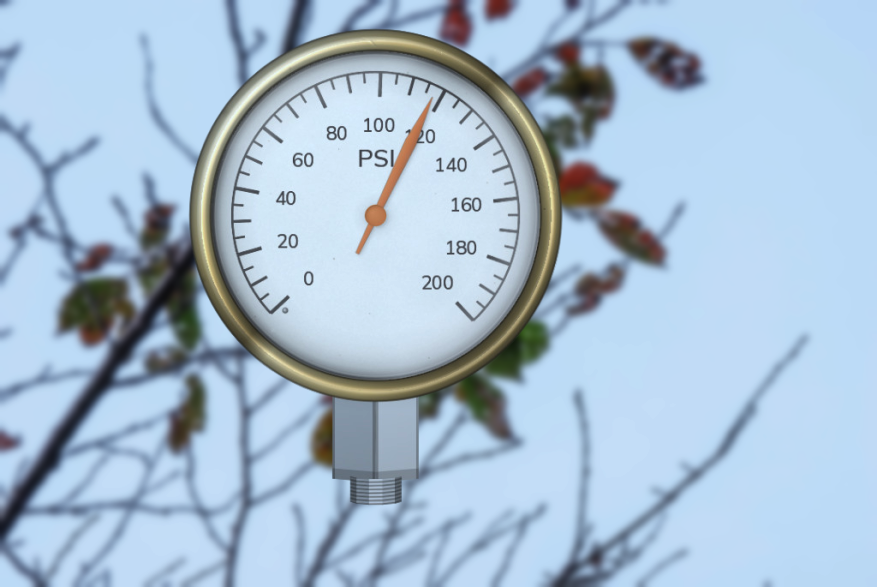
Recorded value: 117.5 psi
